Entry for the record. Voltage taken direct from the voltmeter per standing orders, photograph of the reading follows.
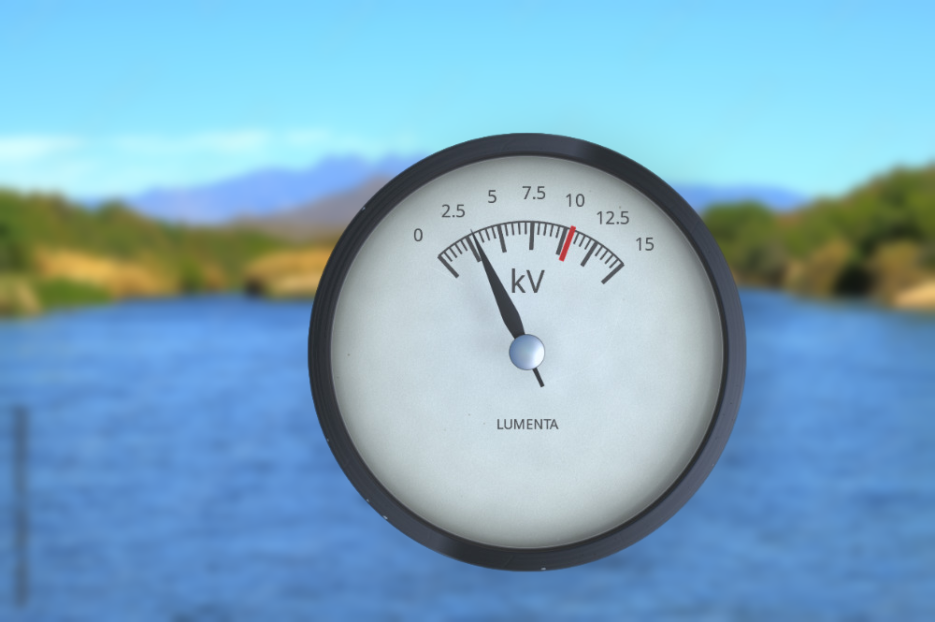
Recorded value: 3 kV
